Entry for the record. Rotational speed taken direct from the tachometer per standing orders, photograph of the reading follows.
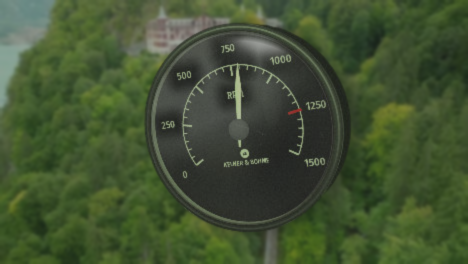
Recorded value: 800 rpm
